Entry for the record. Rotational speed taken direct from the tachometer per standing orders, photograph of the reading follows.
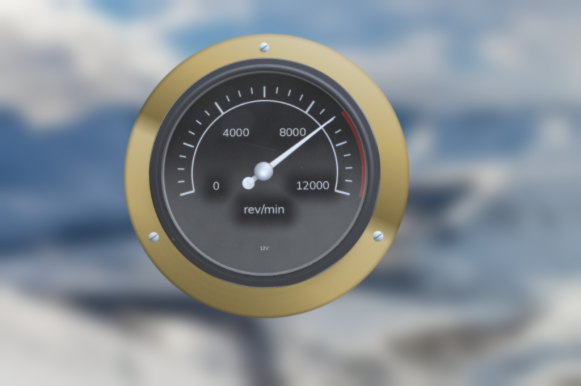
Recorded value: 9000 rpm
